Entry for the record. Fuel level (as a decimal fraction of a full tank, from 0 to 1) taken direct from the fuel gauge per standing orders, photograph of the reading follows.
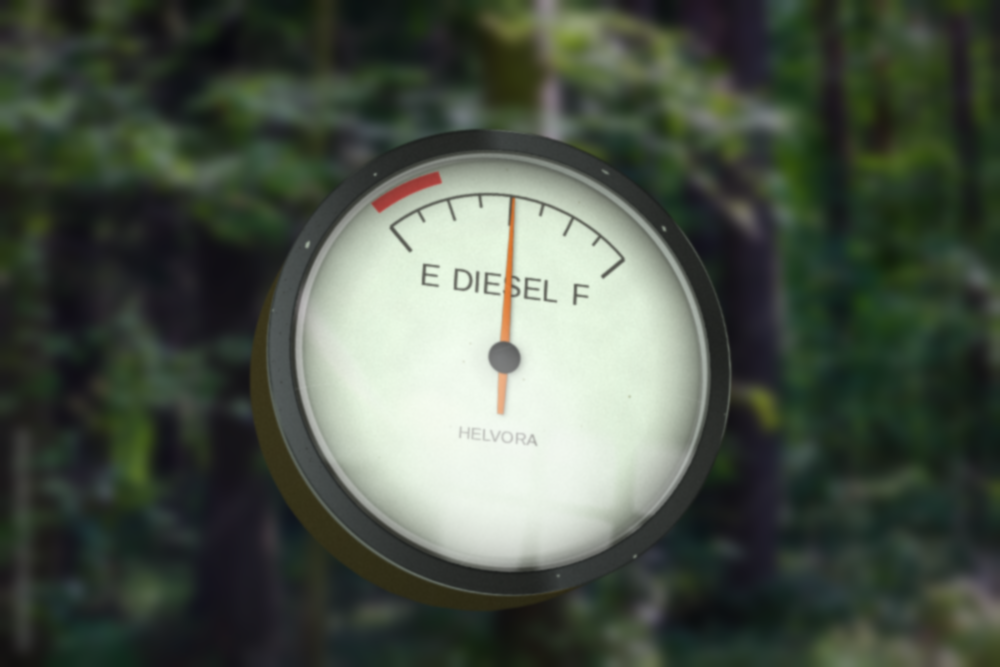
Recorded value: 0.5
